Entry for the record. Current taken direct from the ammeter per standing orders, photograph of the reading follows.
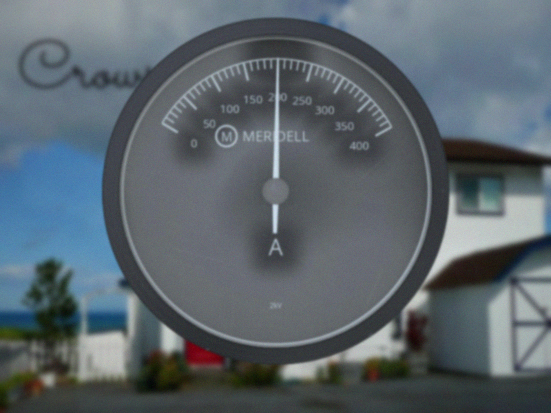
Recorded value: 200 A
